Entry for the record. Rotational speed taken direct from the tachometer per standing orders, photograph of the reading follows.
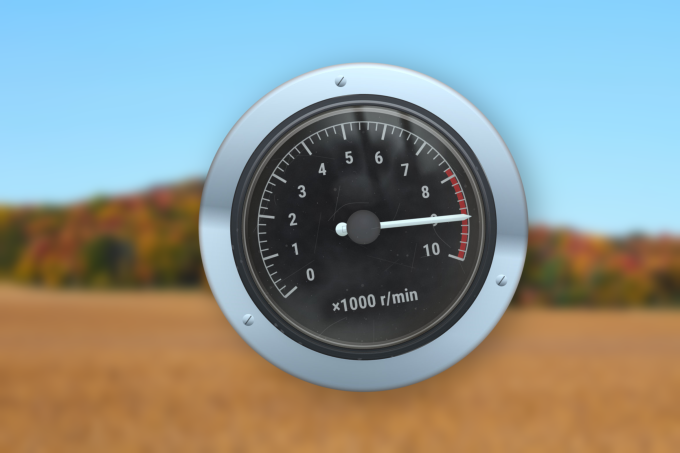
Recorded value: 9000 rpm
